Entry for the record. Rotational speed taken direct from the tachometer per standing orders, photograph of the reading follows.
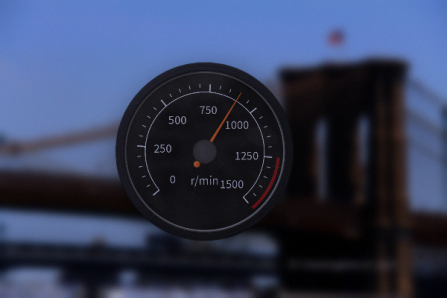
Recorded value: 900 rpm
